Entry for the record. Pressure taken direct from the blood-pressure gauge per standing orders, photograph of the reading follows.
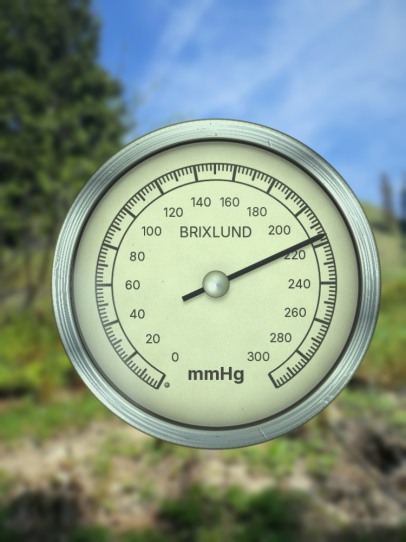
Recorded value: 216 mmHg
